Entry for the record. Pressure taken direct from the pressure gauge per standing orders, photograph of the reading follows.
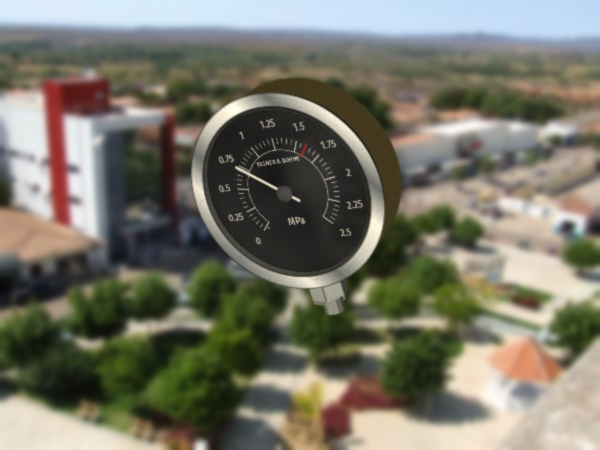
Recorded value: 0.75 MPa
